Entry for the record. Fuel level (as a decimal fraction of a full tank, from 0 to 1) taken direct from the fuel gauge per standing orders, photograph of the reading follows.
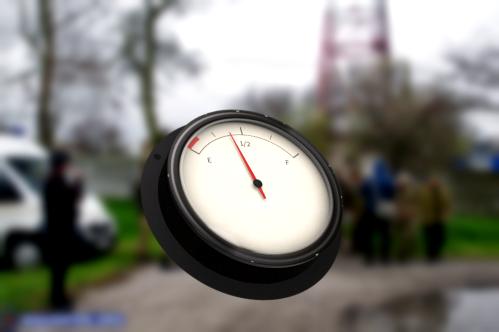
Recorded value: 0.375
